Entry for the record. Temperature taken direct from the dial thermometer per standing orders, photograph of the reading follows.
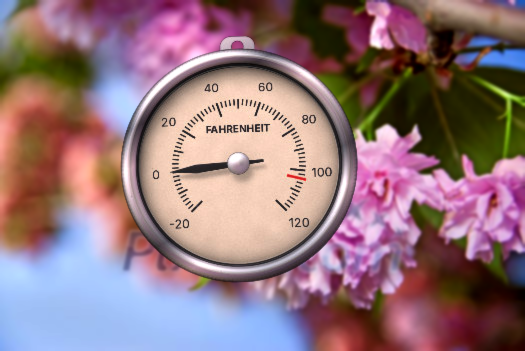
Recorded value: 0 °F
